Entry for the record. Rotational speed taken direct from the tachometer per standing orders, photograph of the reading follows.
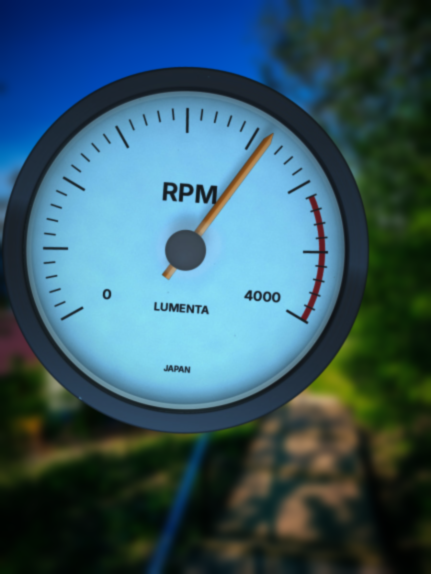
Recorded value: 2600 rpm
